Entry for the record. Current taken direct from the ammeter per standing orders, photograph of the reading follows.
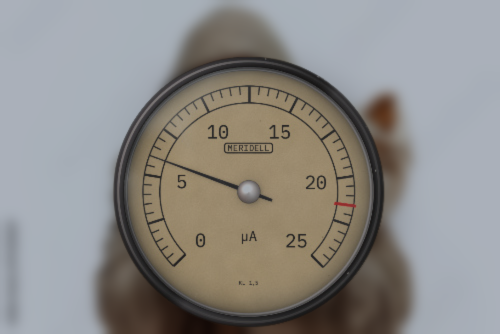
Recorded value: 6 µA
